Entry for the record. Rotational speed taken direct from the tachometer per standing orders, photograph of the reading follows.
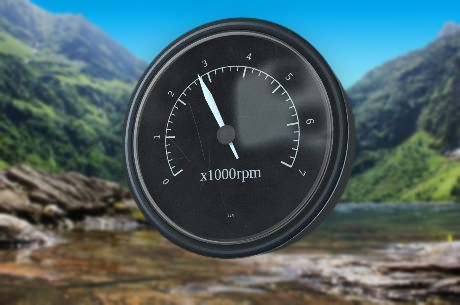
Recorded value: 2800 rpm
